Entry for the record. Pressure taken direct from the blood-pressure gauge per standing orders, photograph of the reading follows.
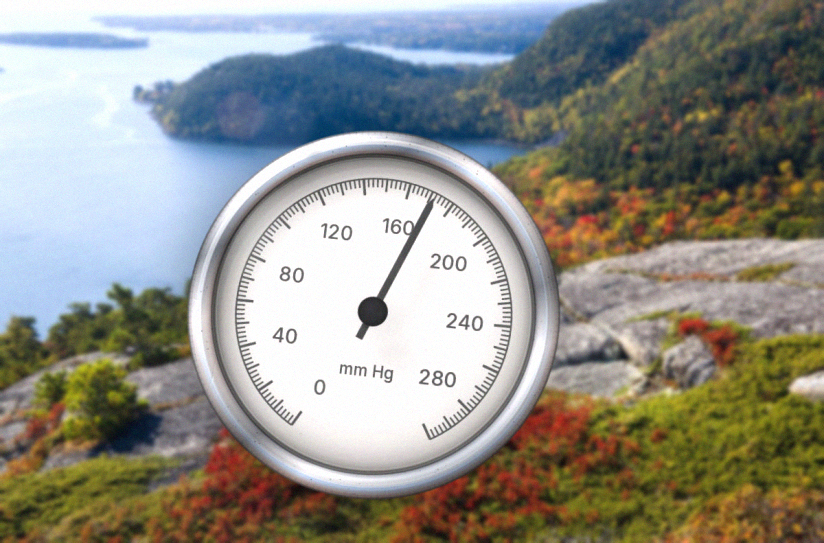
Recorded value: 172 mmHg
